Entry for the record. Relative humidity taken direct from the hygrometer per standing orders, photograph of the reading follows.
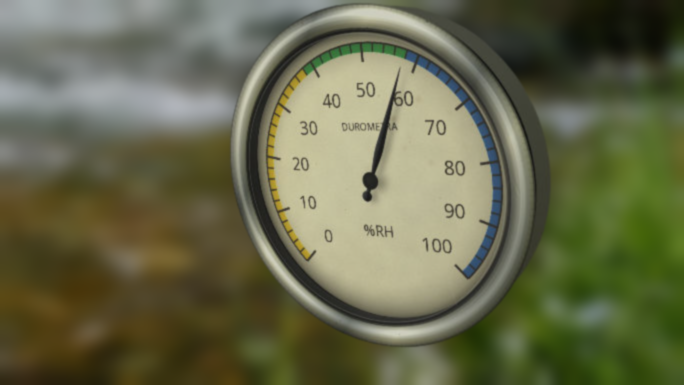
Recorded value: 58 %
